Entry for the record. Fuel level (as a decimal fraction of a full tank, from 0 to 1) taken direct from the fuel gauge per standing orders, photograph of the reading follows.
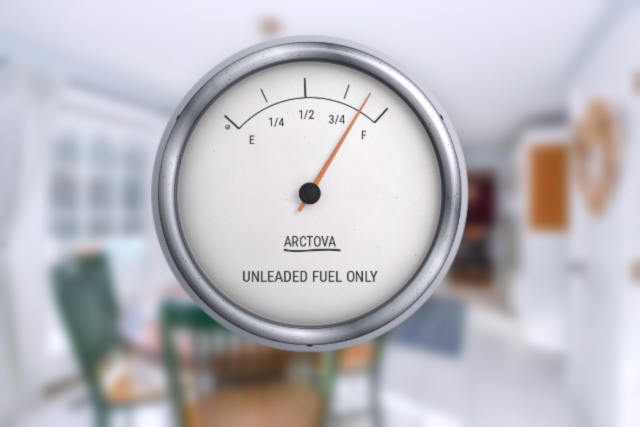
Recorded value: 0.875
